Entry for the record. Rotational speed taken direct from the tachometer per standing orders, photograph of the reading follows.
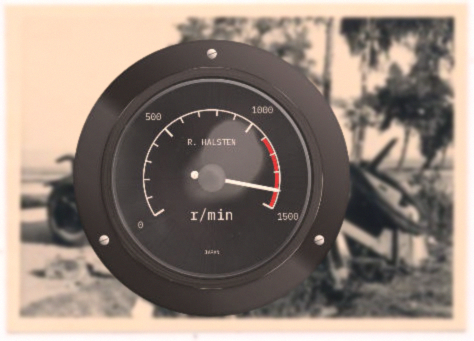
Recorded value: 1400 rpm
